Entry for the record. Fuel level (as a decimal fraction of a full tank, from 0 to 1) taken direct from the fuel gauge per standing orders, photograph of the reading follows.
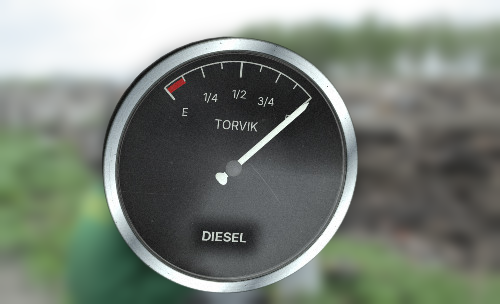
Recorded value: 1
